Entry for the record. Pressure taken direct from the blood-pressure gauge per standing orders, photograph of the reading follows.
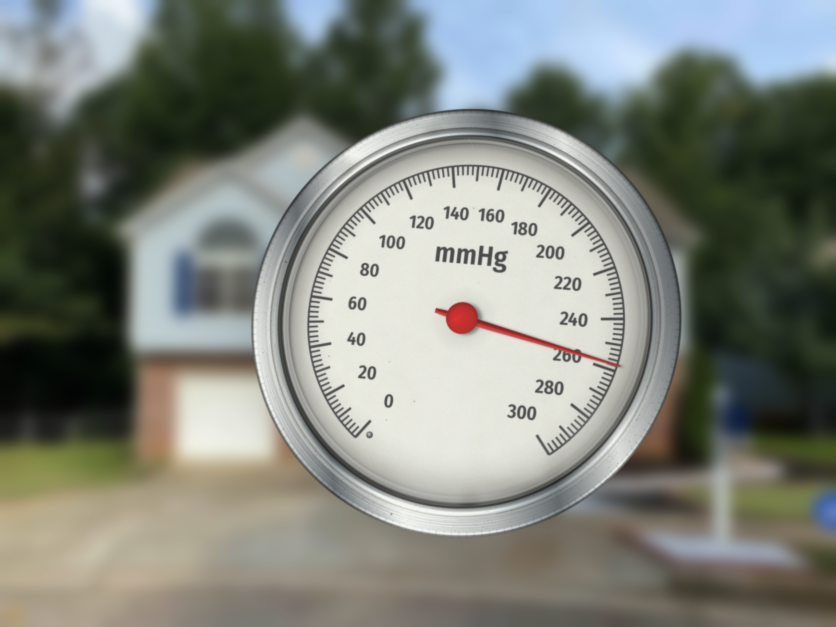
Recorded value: 258 mmHg
